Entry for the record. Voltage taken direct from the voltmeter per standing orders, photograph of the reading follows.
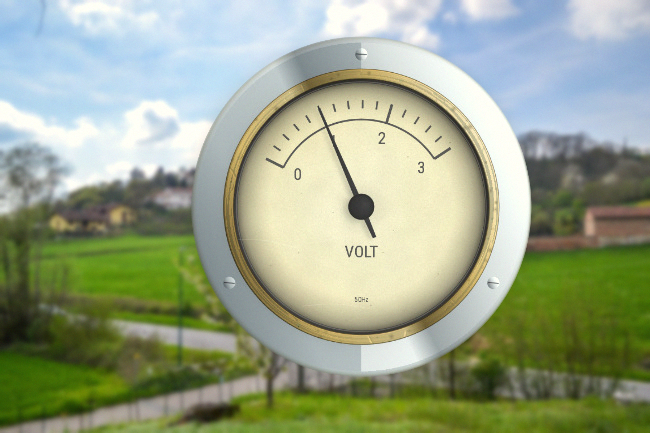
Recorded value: 1 V
